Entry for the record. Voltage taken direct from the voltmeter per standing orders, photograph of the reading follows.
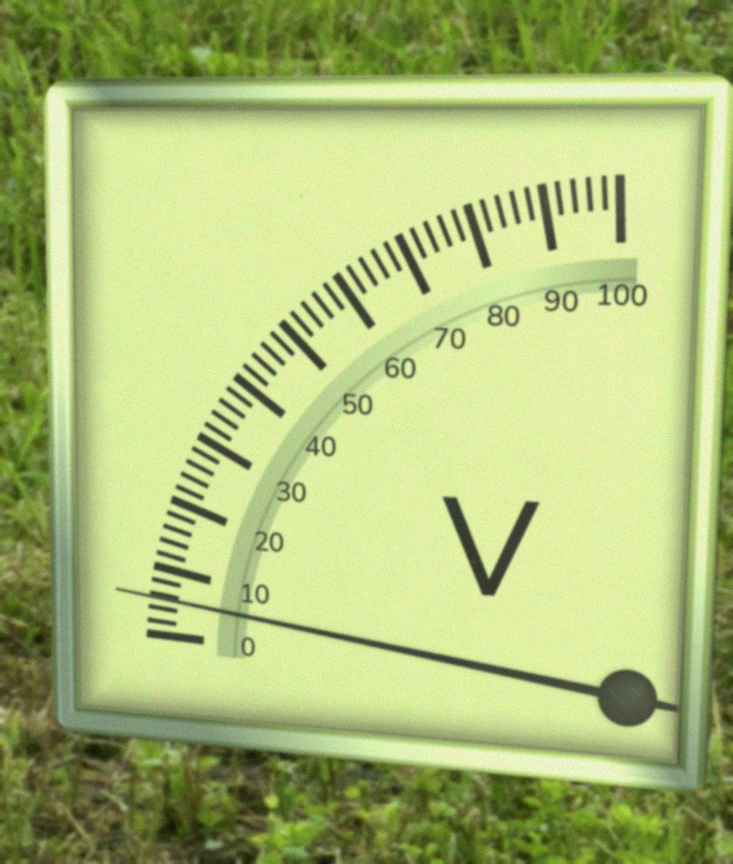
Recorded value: 6 V
